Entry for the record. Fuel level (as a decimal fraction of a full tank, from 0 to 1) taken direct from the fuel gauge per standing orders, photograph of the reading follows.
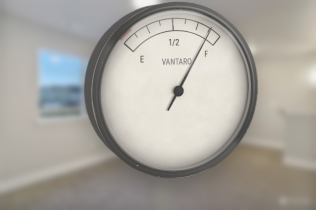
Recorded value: 0.875
